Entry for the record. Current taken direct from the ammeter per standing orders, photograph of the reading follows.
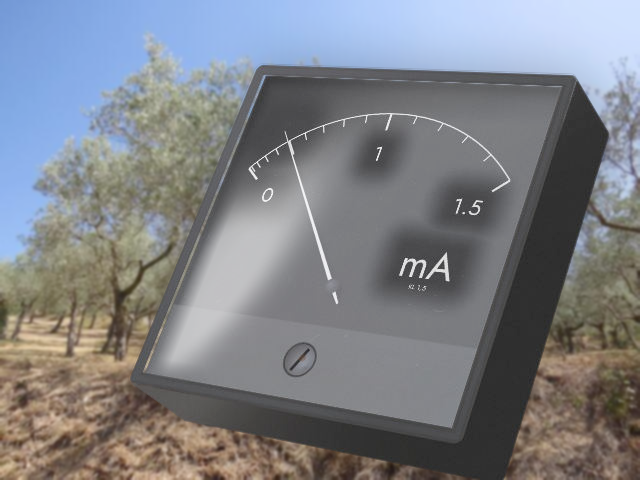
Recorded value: 0.5 mA
